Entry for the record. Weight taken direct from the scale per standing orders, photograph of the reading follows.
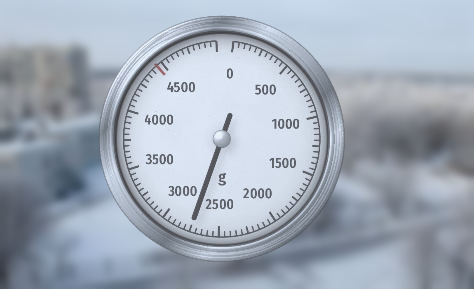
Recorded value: 2750 g
